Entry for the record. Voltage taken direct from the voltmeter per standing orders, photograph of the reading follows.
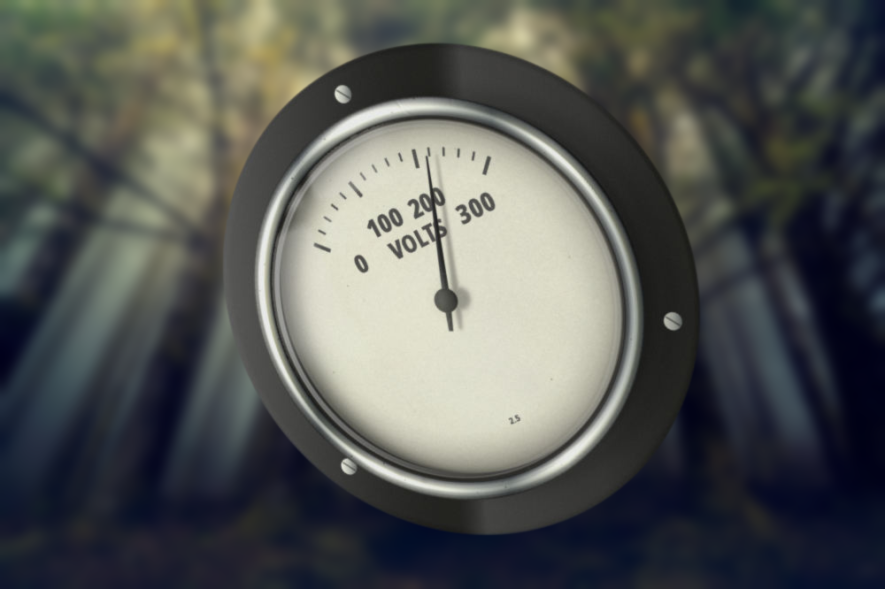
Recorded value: 220 V
